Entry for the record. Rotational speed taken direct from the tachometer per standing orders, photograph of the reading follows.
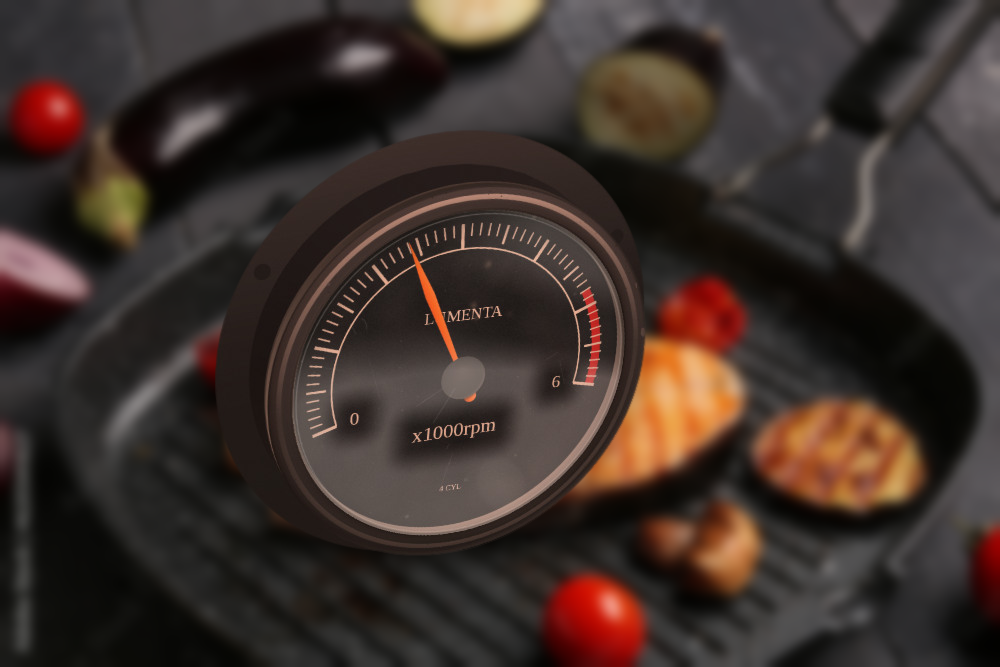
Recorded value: 2400 rpm
